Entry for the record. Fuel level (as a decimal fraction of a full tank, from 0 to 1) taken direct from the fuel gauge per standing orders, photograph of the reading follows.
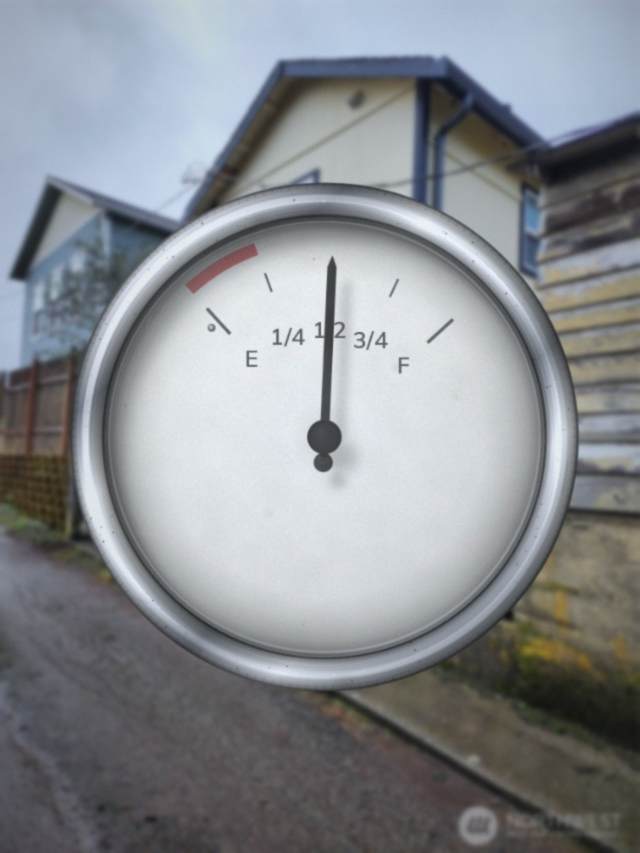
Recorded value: 0.5
